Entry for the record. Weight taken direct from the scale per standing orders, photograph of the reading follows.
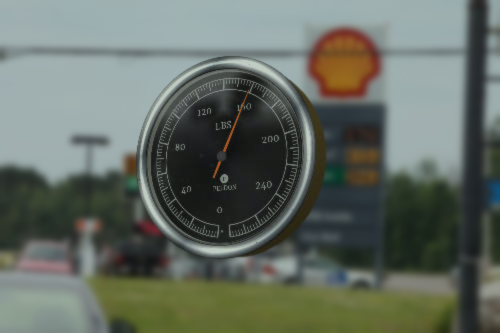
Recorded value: 160 lb
